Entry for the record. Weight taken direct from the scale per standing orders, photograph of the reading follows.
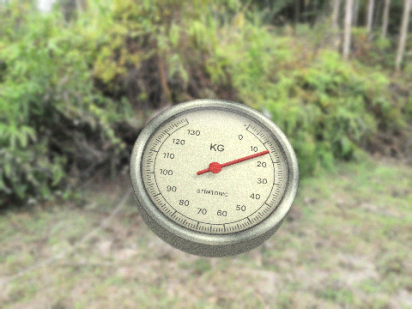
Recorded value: 15 kg
